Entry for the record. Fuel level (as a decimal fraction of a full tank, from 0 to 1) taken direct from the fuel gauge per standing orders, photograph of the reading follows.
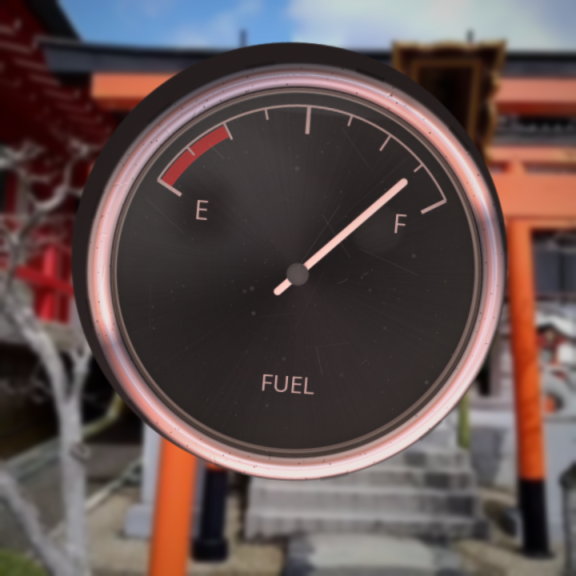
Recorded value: 0.875
